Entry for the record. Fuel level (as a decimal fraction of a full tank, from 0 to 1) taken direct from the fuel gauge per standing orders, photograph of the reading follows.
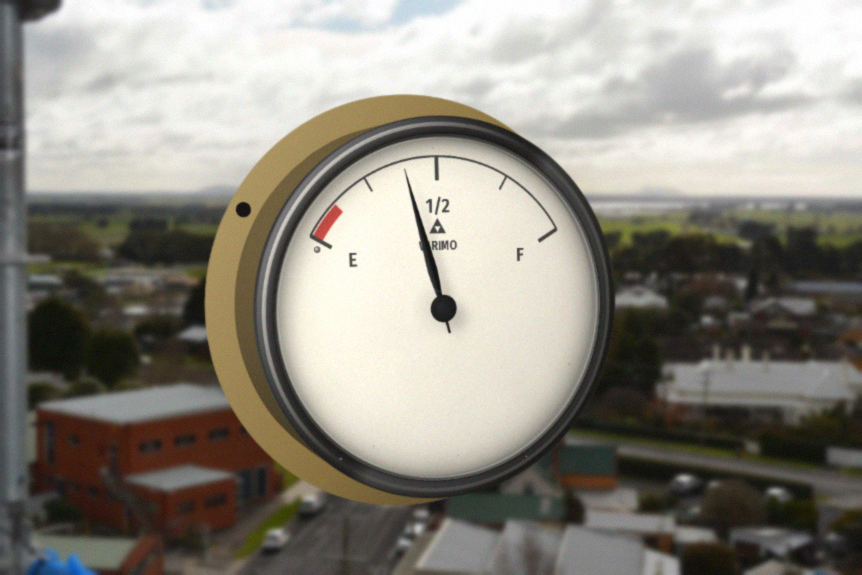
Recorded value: 0.375
